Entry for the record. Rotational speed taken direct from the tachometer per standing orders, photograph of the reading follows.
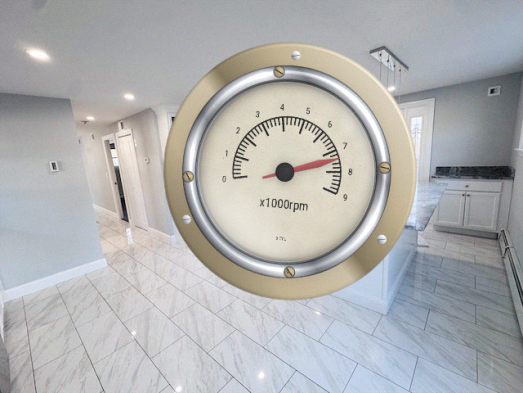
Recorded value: 7400 rpm
